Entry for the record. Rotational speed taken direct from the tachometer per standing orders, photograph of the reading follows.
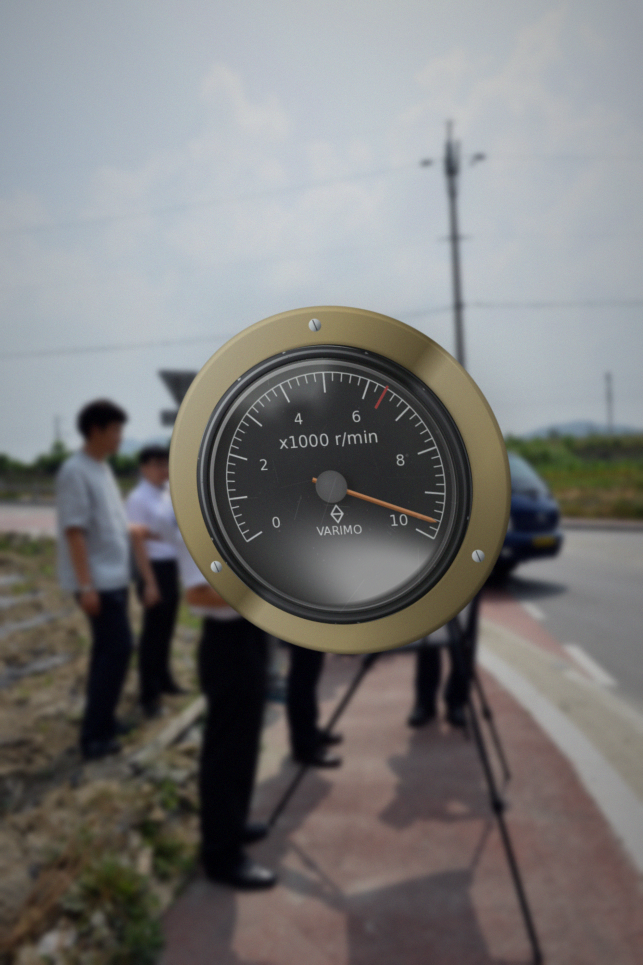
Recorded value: 9600 rpm
